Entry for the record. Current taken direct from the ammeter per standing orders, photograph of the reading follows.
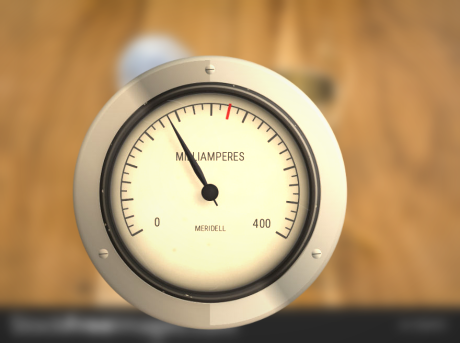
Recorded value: 150 mA
